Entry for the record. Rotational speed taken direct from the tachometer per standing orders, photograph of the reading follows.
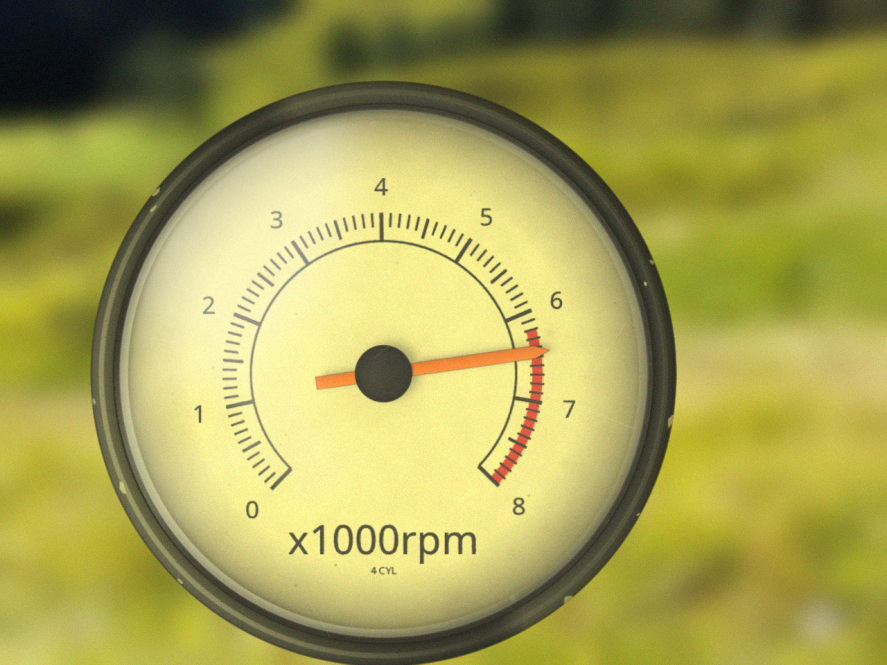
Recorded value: 6450 rpm
